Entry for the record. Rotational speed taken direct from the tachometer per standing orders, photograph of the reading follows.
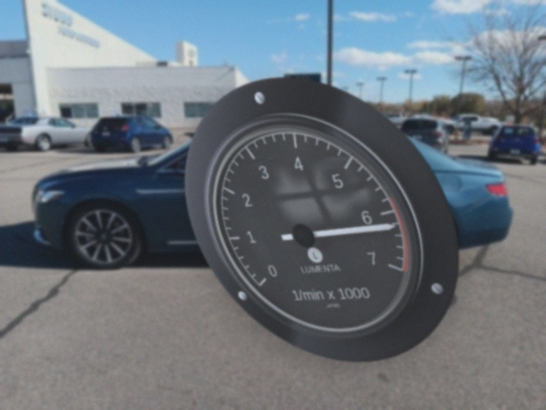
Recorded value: 6200 rpm
